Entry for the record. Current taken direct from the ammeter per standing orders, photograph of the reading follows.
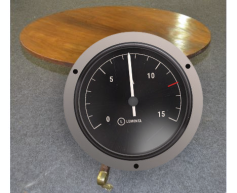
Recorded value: 7.5 A
